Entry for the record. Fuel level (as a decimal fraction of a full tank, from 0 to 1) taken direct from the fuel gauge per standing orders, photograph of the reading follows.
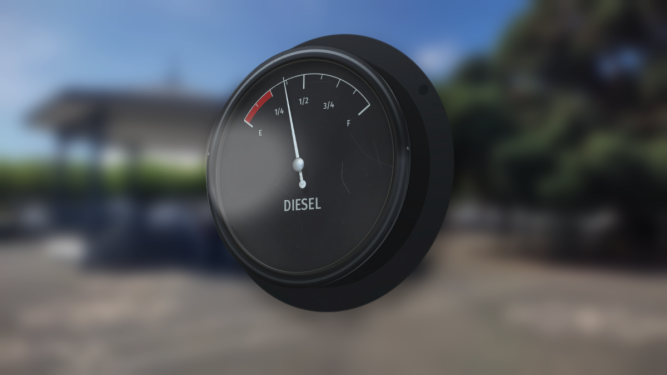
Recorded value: 0.375
